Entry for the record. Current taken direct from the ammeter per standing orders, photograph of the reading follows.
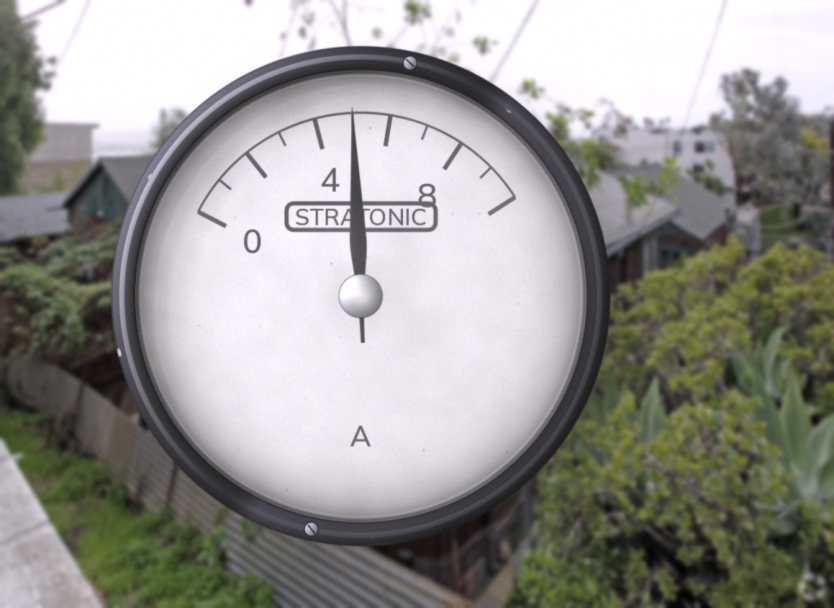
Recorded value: 5 A
